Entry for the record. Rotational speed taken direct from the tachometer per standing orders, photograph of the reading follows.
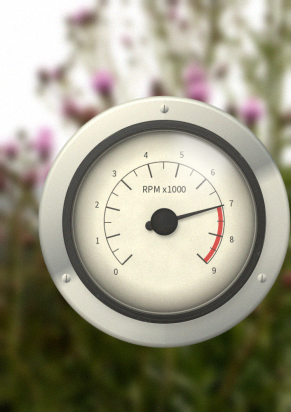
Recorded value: 7000 rpm
